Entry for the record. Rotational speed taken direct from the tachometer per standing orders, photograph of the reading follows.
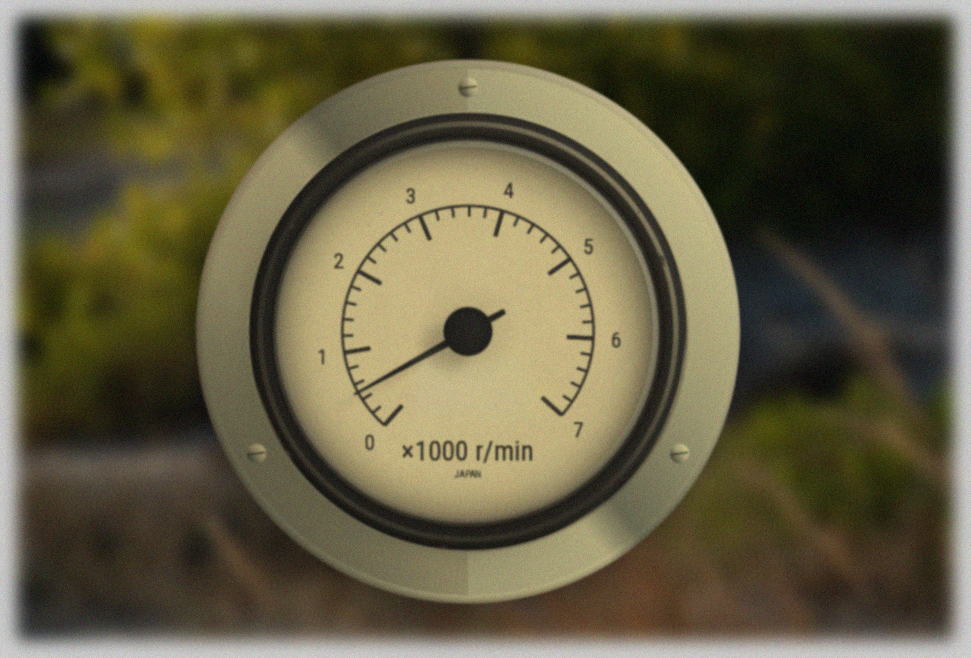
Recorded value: 500 rpm
